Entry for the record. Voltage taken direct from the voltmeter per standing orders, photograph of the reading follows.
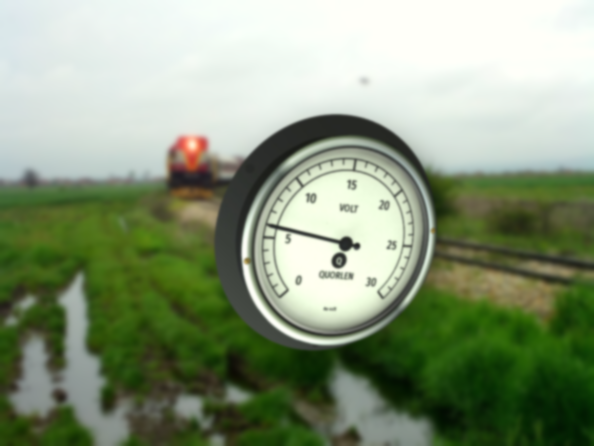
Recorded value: 6 V
